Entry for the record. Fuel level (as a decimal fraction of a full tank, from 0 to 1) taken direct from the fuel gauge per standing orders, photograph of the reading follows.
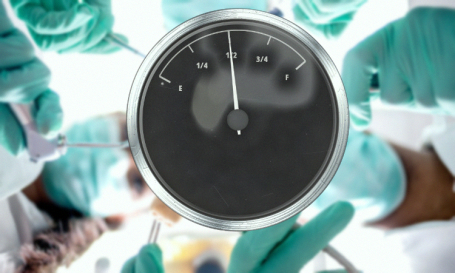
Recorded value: 0.5
